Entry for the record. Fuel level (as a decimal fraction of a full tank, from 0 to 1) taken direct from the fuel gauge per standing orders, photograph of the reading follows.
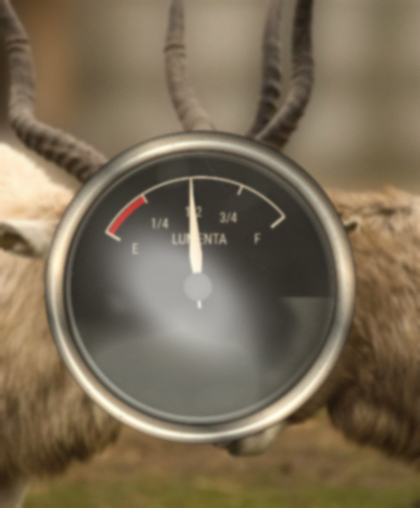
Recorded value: 0.5
